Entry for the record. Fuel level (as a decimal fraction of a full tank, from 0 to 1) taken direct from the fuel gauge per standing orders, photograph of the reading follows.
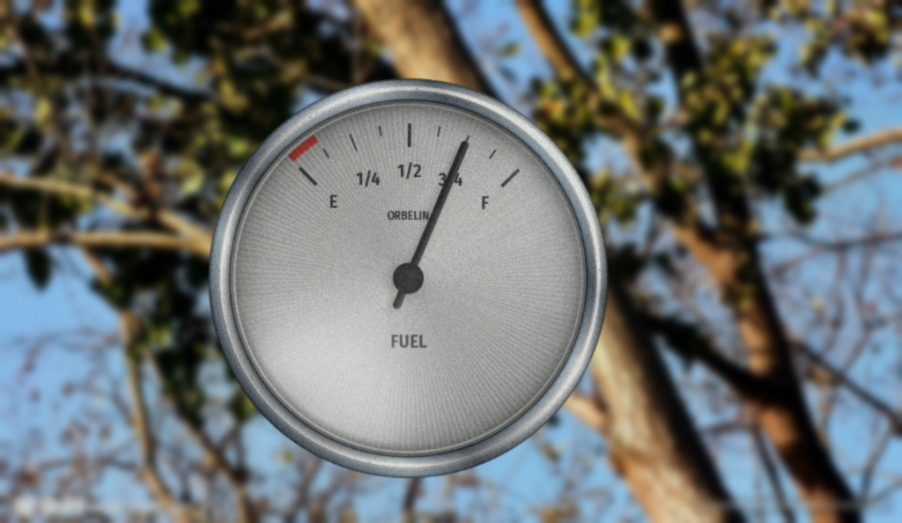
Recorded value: 0.75
